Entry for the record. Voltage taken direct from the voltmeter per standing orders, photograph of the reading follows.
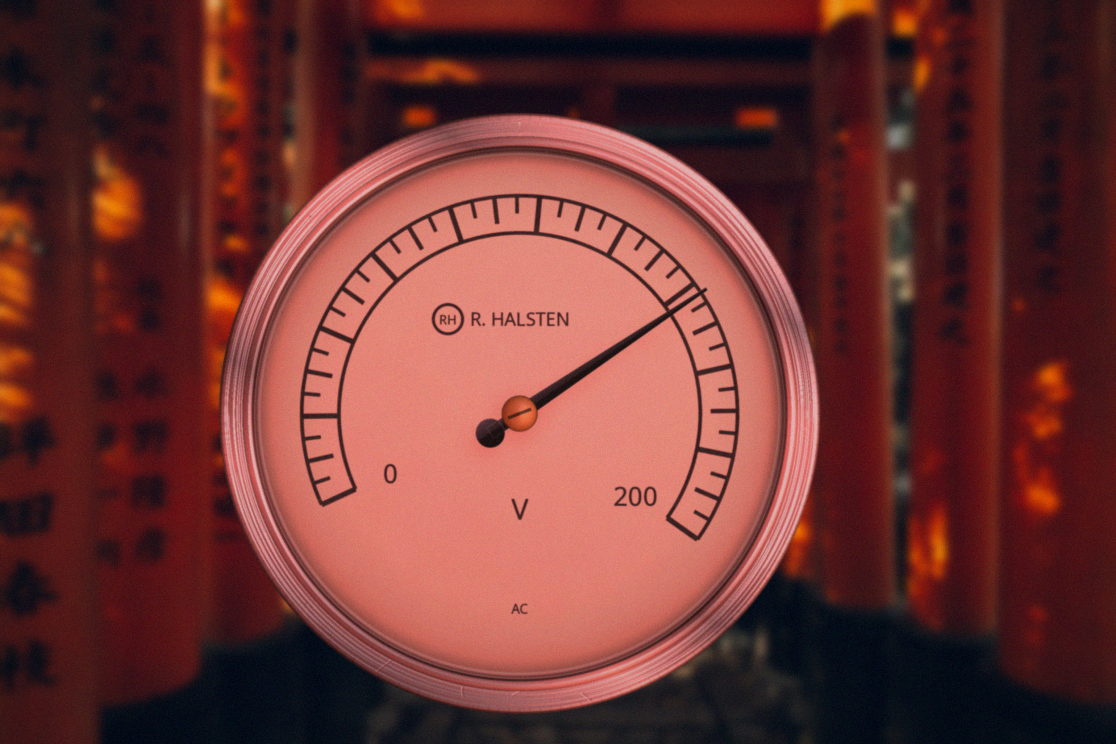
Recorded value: 142.5 V
